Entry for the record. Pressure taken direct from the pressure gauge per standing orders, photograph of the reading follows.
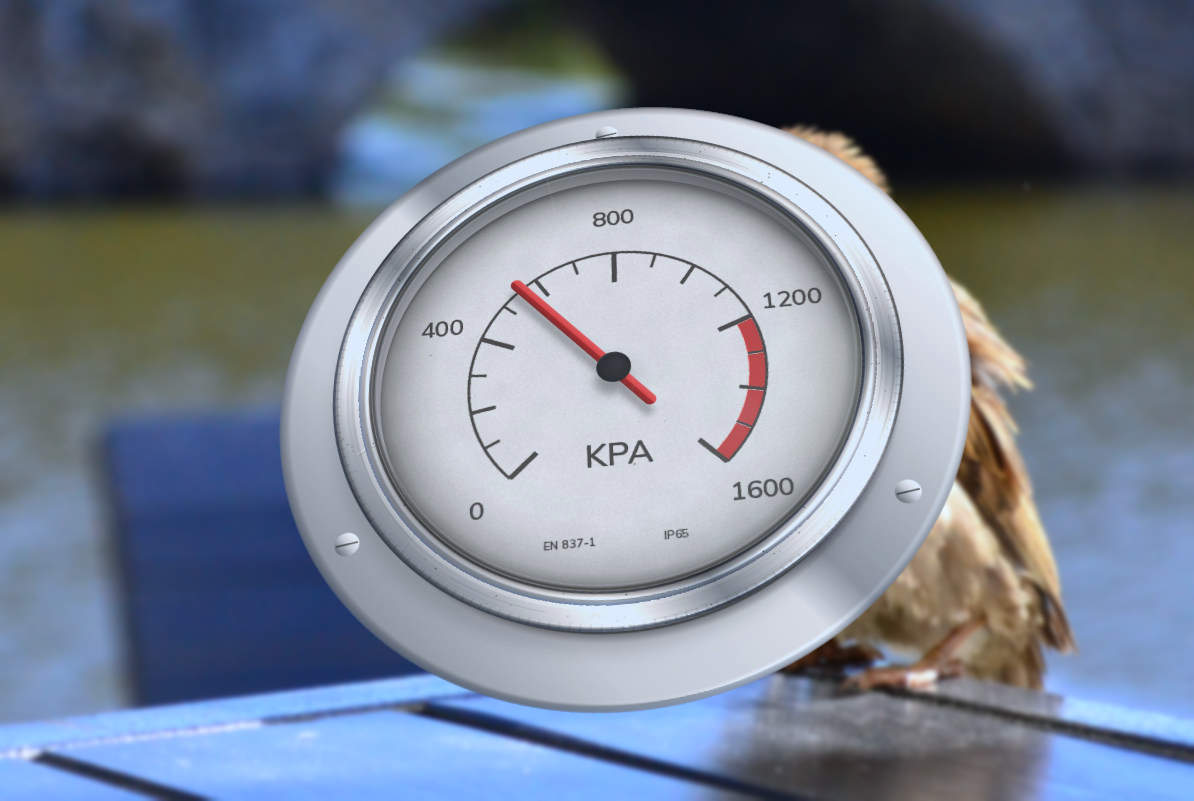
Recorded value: 550 kPa
